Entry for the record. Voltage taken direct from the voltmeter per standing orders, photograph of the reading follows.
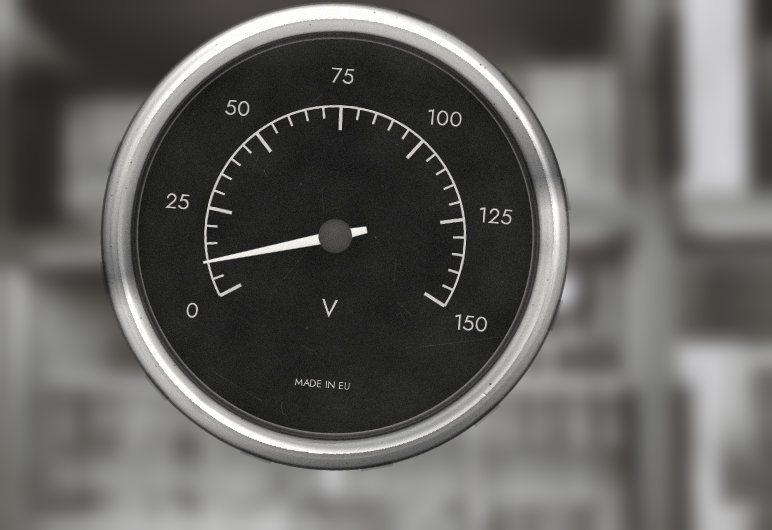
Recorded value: 10 V
